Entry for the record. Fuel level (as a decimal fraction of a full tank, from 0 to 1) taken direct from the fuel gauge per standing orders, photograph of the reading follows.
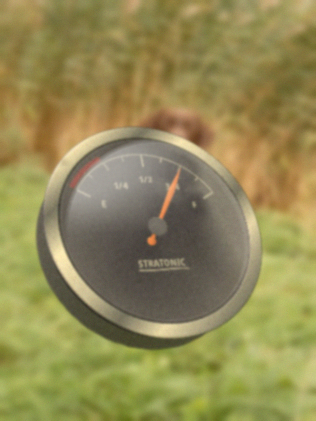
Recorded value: 0.75
